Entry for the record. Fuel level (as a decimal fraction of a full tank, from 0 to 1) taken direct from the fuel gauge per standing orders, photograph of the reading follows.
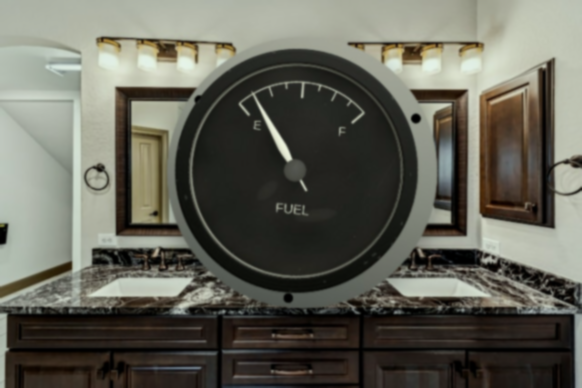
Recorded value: 0.125
